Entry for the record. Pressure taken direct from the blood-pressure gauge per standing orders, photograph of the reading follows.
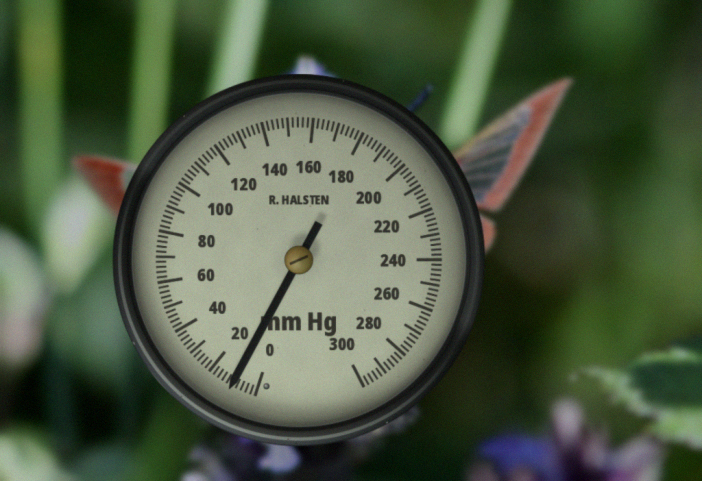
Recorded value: 10 mmHg
